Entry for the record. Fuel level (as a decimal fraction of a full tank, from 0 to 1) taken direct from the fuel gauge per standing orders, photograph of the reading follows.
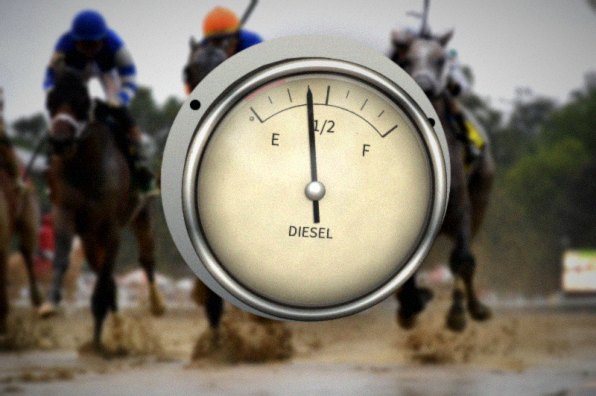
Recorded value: 0.375
